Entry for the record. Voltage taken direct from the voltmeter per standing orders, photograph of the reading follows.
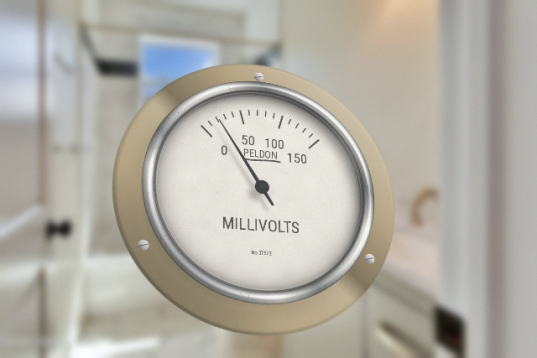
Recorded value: 20 mV
